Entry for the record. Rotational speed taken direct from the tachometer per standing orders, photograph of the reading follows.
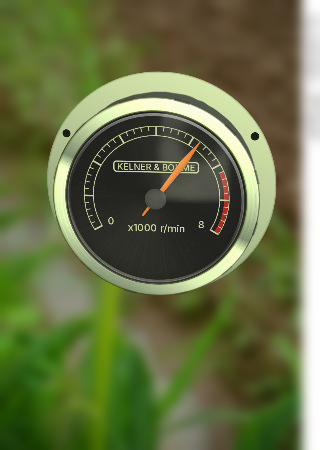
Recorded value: 5200 rpm
